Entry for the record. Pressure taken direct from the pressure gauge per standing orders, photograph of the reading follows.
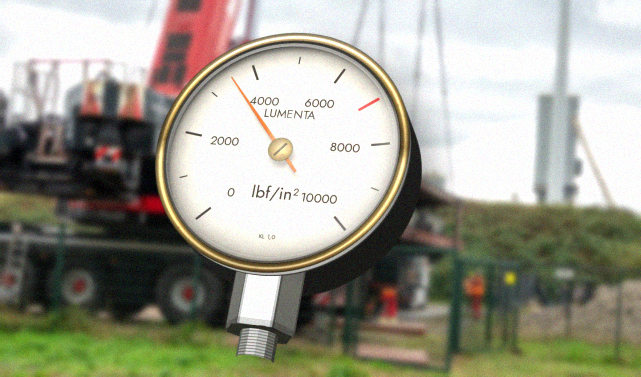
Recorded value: 3500 psi
